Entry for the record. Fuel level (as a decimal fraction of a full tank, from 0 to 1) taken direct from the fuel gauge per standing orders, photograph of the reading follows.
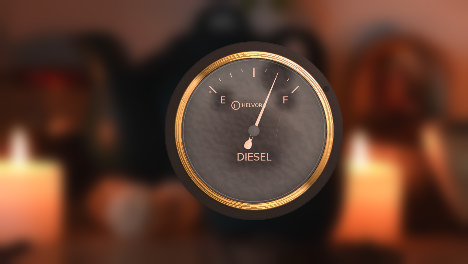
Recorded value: 0.75
